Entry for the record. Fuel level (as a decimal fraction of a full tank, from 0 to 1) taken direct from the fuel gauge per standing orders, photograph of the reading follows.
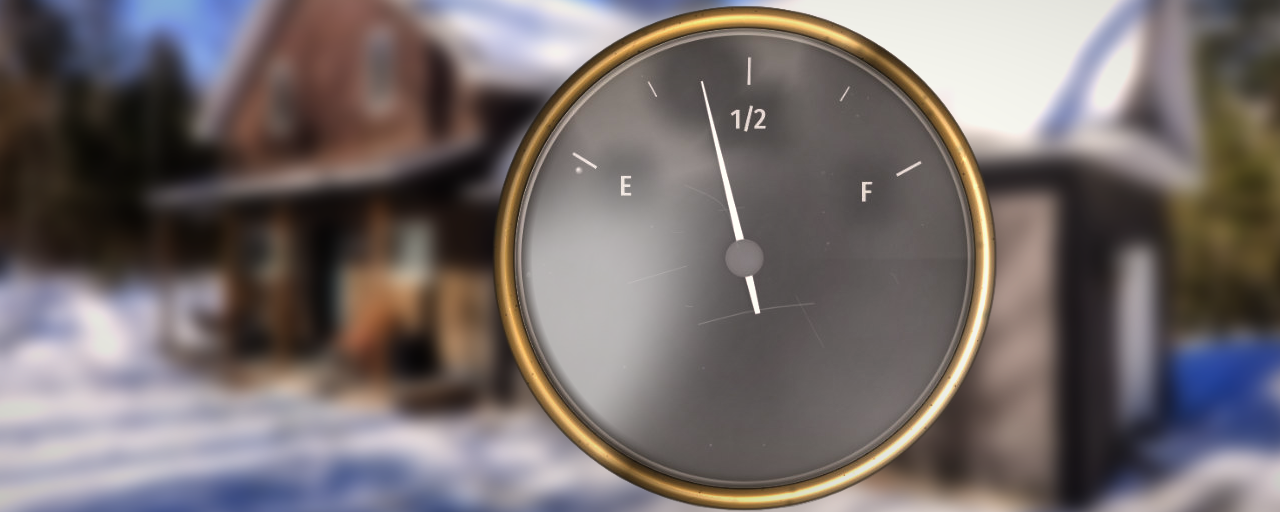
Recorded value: 0.375
